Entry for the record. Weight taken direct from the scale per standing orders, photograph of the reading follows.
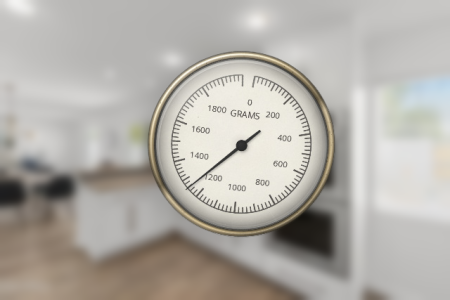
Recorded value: 1260 g
